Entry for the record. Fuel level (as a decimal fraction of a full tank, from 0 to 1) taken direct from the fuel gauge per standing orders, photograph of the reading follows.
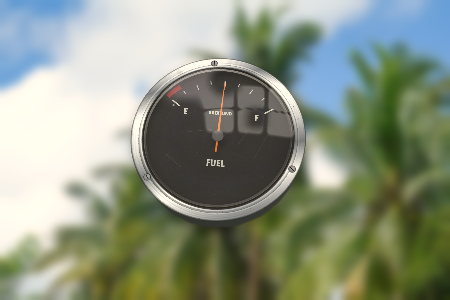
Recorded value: 0.5
